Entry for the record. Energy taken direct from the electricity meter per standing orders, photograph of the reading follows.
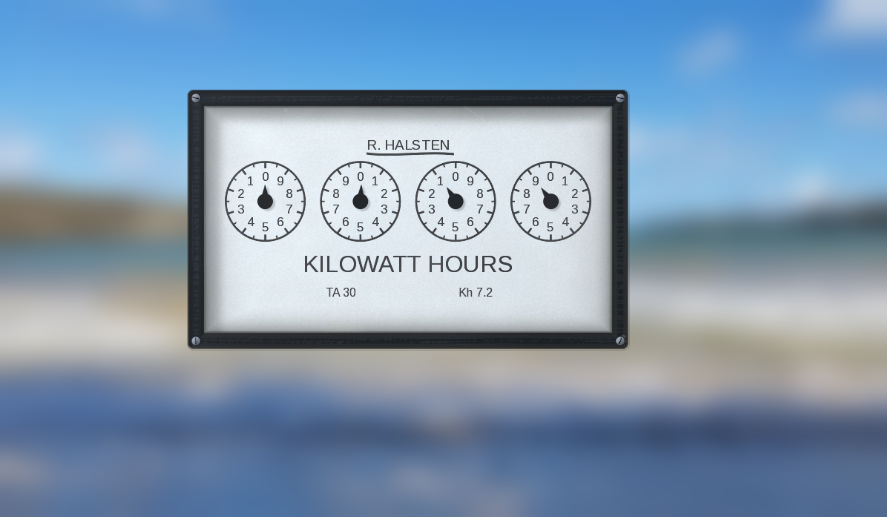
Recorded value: 9 kWh
